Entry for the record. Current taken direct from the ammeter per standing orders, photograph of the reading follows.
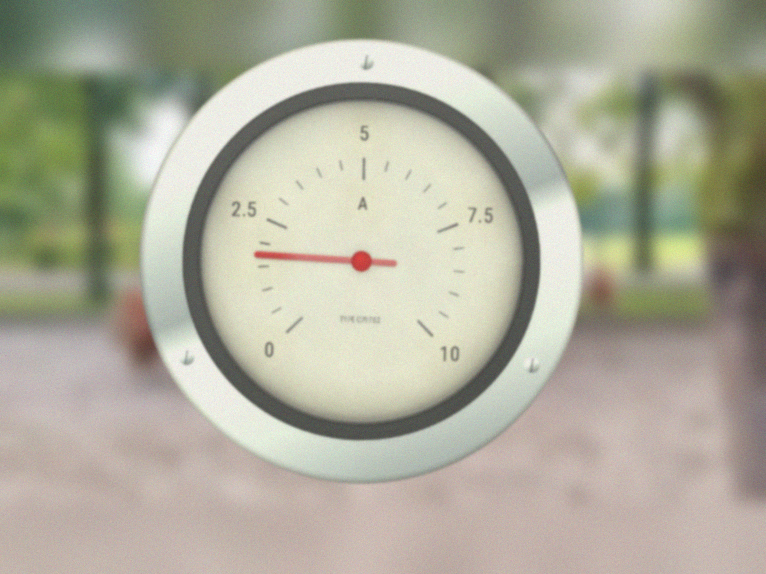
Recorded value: 1.75 A
